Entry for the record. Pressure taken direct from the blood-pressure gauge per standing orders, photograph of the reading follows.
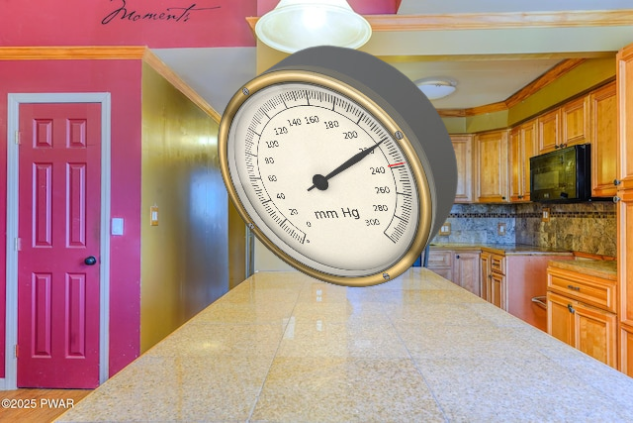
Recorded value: 220 mmHg
